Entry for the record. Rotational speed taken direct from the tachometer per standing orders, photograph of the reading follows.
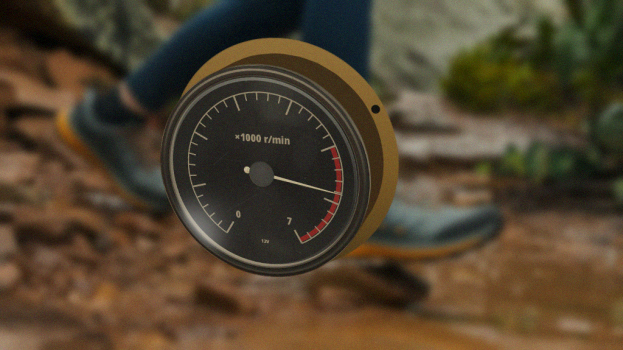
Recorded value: 5800 rpm
